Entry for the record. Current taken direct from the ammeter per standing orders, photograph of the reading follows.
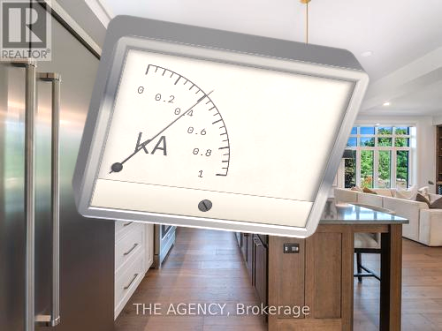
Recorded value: 0.4 kA
